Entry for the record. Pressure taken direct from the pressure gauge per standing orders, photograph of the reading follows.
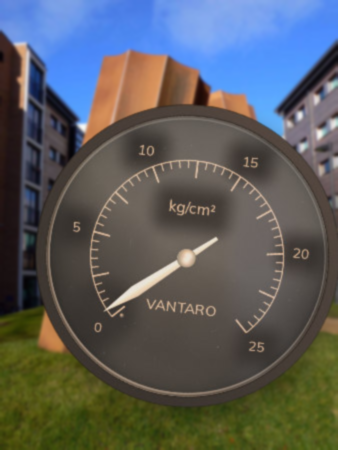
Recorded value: 0.5 kg/cm²
